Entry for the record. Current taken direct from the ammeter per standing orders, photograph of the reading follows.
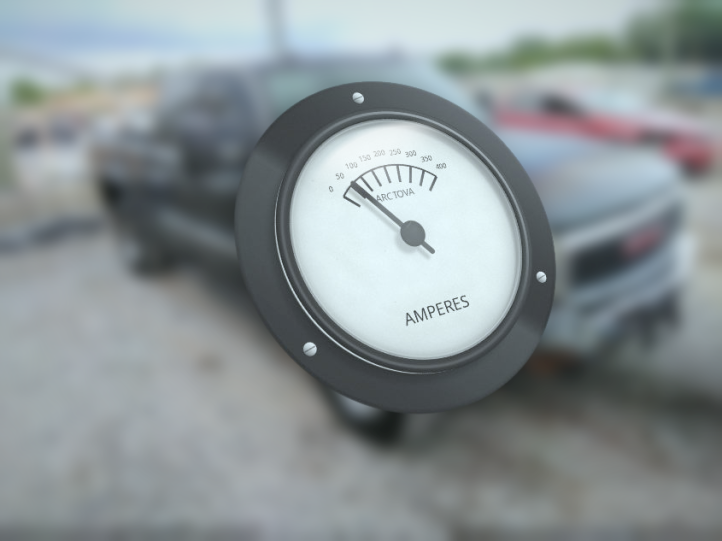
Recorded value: 50 A
